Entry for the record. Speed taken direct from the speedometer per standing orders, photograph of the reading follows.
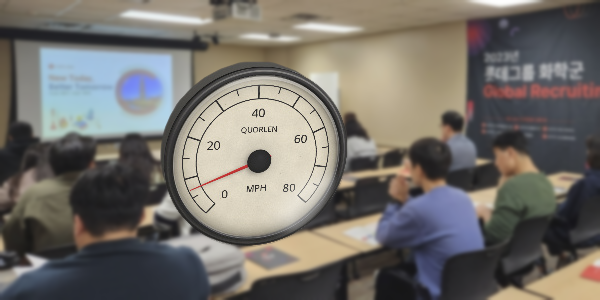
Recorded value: 7.5 mph
